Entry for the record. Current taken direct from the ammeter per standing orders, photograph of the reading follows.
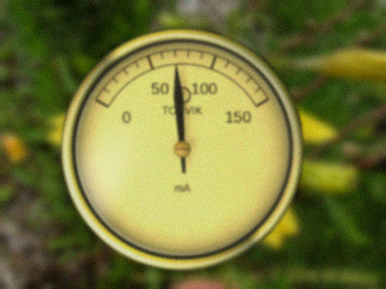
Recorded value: 70 mA
